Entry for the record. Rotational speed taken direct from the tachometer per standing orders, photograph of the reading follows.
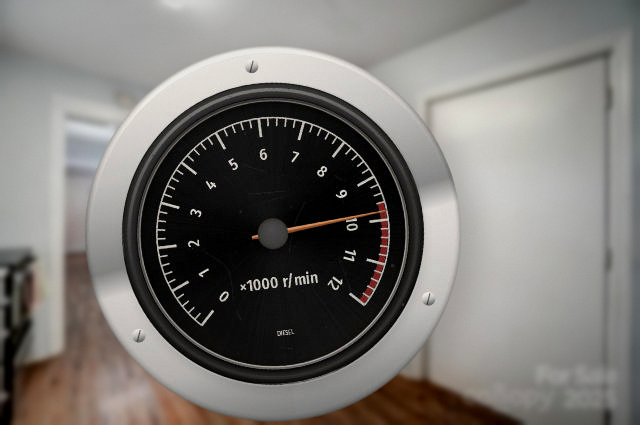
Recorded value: 9800 rpm
